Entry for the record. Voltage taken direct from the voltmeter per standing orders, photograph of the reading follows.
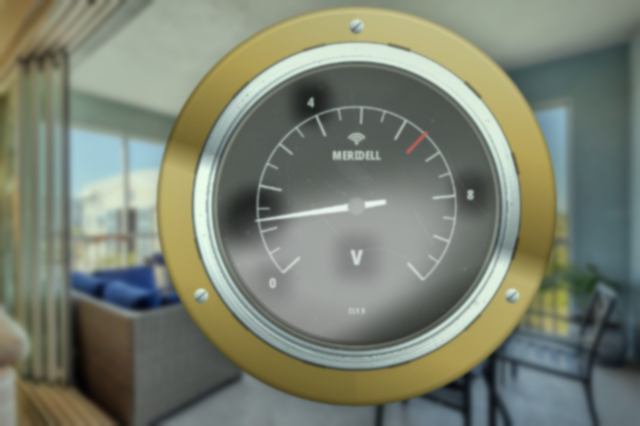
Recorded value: 1.25 V
